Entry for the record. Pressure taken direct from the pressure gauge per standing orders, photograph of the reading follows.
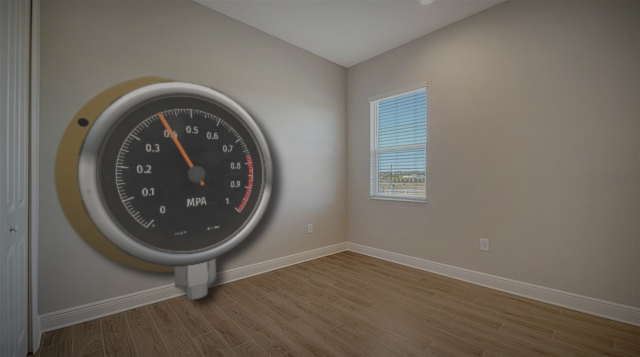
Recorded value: 0.4 MPa
